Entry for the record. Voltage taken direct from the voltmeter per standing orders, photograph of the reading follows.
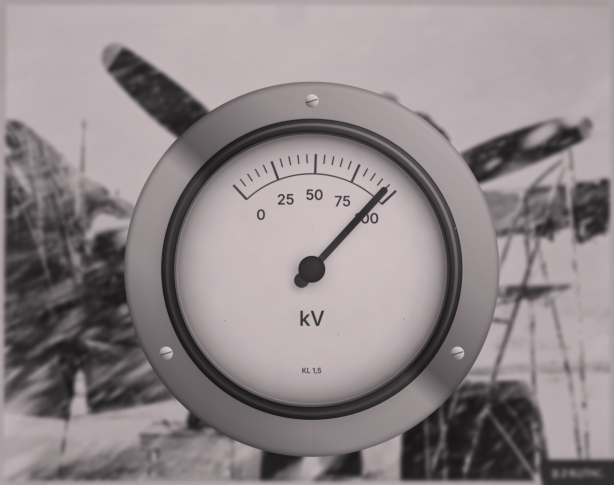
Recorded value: 95 kV
